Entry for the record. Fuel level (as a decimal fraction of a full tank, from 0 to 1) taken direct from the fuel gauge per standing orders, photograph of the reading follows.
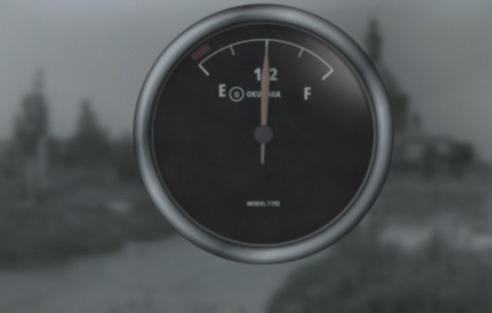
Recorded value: 0.5
